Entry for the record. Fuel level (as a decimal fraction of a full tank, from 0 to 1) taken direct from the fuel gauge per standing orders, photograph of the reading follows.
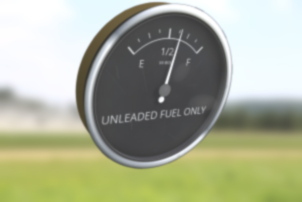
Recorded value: 0.625
